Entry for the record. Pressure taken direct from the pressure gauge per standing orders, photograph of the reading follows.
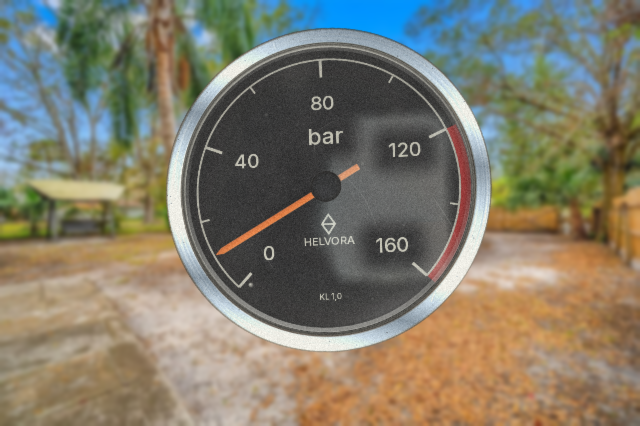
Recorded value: 10 bar
